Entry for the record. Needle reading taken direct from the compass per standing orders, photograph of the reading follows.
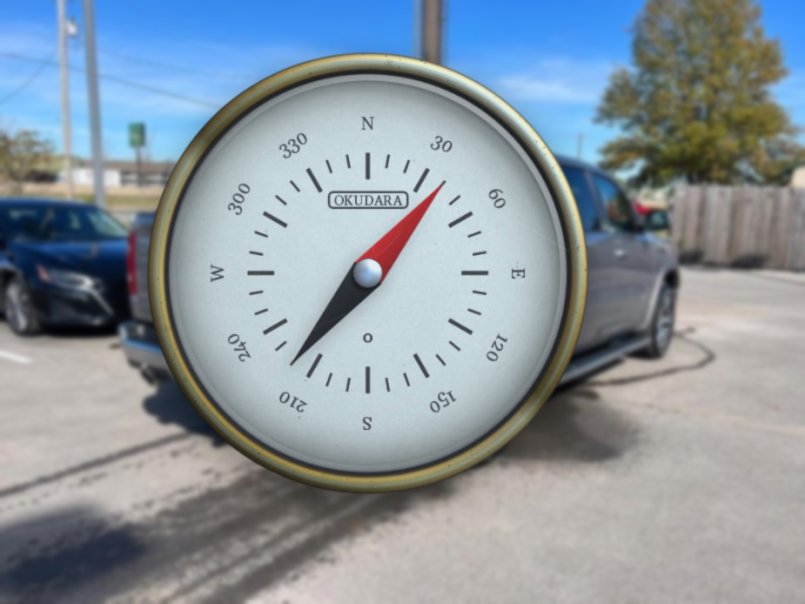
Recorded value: 40 °
